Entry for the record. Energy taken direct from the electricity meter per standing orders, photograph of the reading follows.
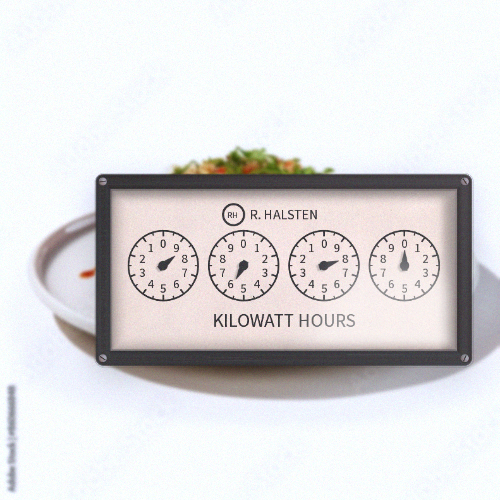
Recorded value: 8580 kWh
